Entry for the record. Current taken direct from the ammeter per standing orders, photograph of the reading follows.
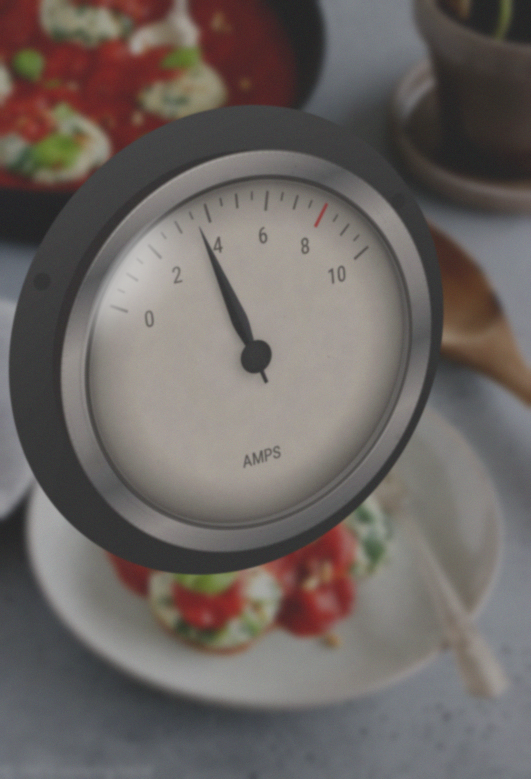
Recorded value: 3.5 A
